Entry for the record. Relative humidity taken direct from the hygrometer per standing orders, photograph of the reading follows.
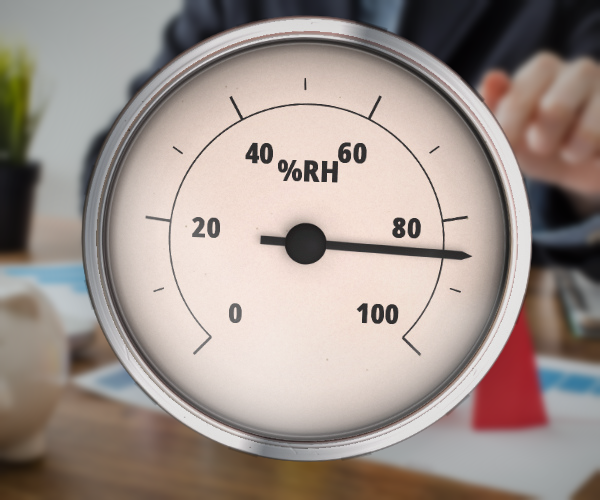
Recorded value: 85 %
